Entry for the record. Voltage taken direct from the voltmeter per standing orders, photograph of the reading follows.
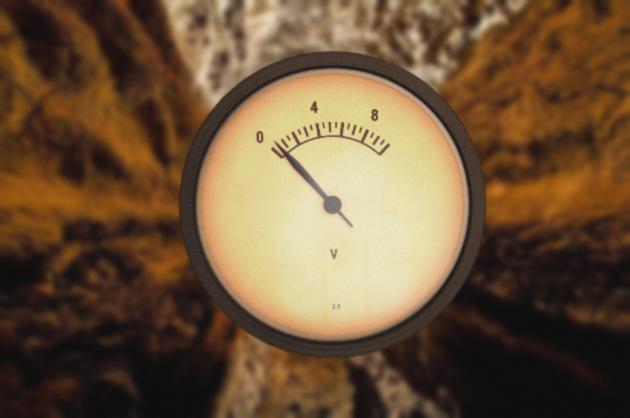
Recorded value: 0.5 V
